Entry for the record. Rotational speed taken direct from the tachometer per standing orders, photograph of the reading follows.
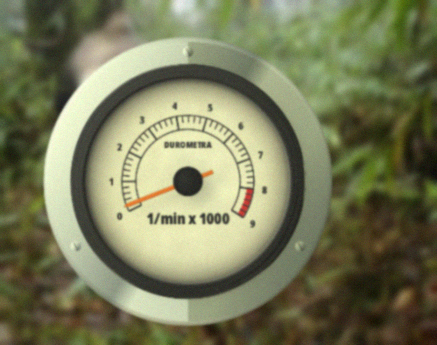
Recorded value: 200 rpm
